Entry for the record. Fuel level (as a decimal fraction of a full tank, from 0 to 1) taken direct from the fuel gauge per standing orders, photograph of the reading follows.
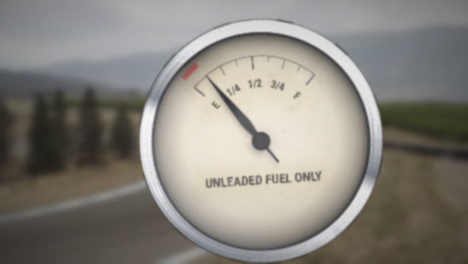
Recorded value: 0.125
